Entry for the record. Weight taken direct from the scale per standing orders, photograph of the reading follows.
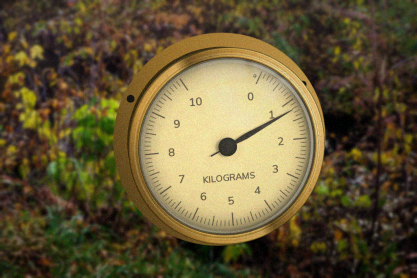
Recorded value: 1.2 kg
